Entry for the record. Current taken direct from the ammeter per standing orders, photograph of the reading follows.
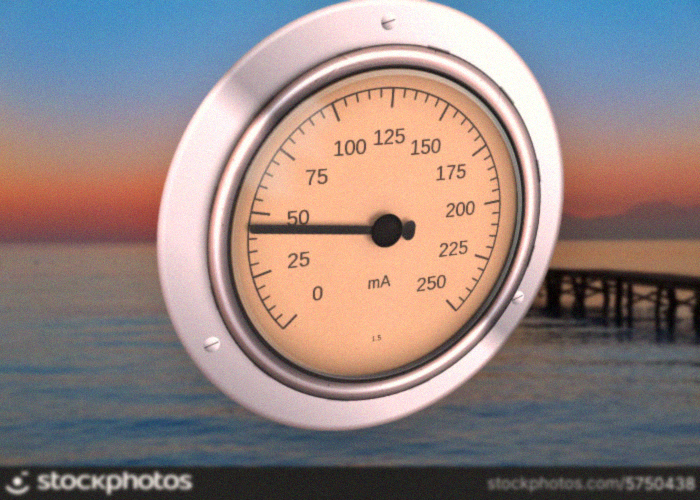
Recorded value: 45 mA
